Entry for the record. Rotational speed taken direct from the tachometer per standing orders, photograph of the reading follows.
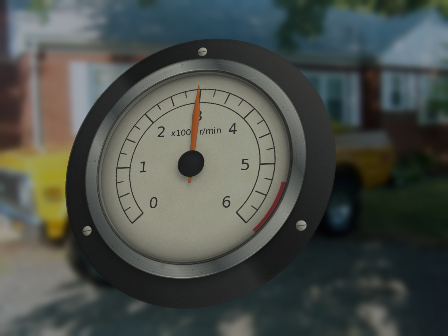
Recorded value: 3000 rpm
